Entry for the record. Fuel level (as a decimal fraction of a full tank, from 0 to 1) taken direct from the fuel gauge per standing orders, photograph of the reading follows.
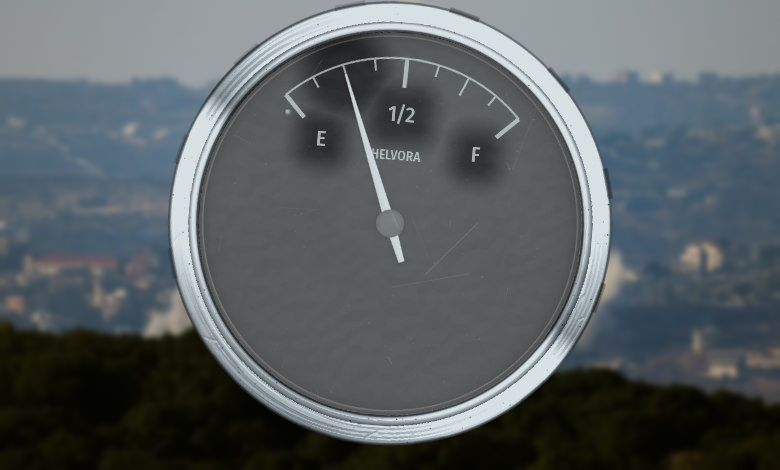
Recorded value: 0.25
